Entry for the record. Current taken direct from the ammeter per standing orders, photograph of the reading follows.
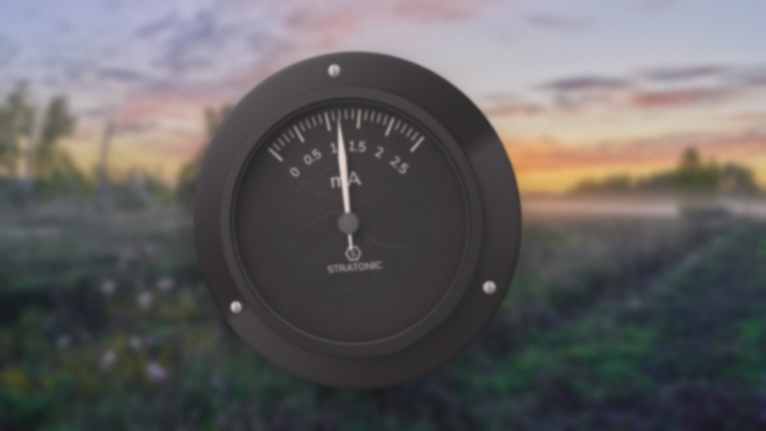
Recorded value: 1.2 mA
